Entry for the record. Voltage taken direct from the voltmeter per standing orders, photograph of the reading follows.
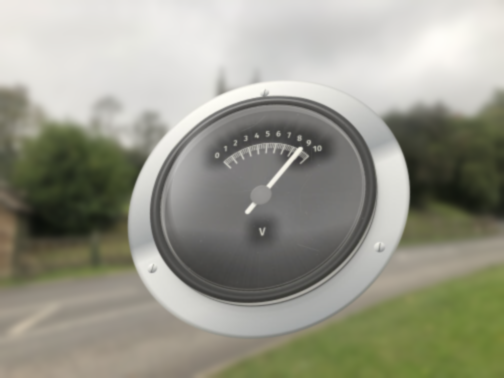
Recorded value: 9 V
